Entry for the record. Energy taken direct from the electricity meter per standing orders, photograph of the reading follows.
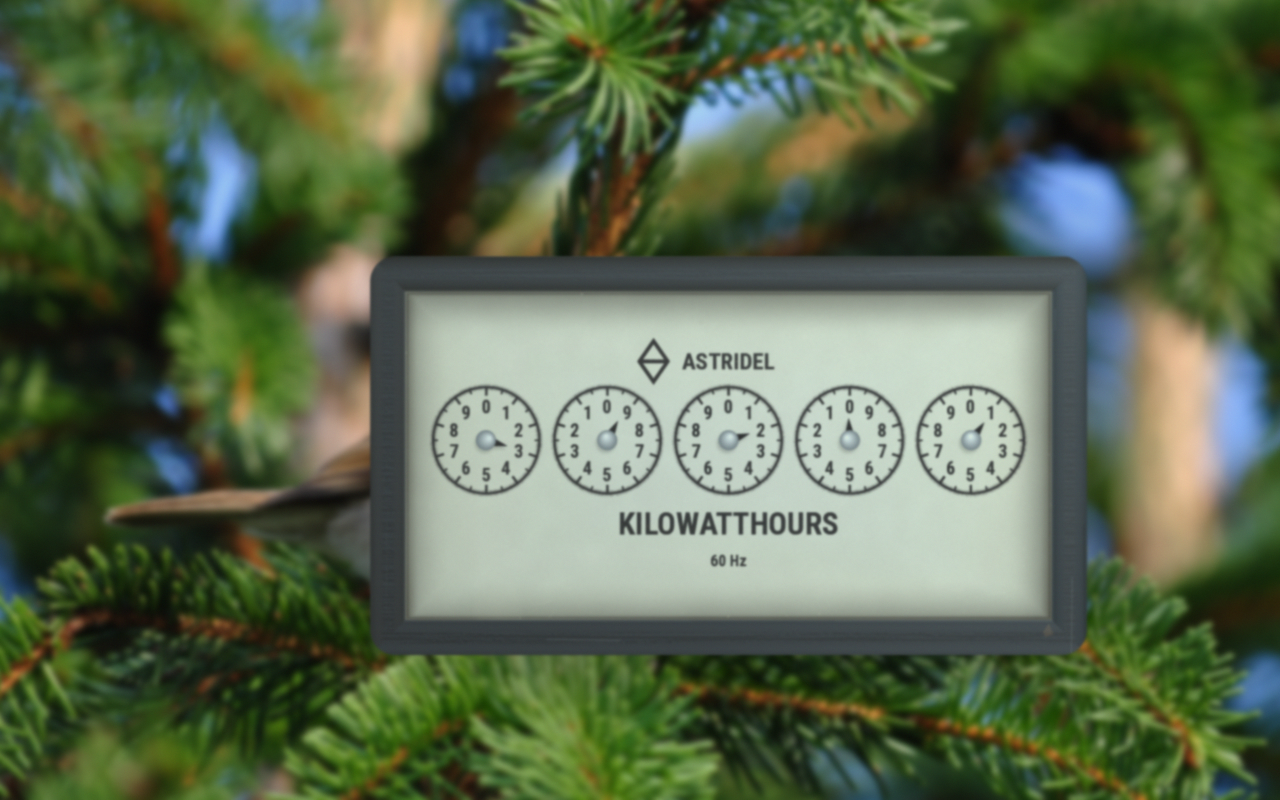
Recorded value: 29201 kWh
